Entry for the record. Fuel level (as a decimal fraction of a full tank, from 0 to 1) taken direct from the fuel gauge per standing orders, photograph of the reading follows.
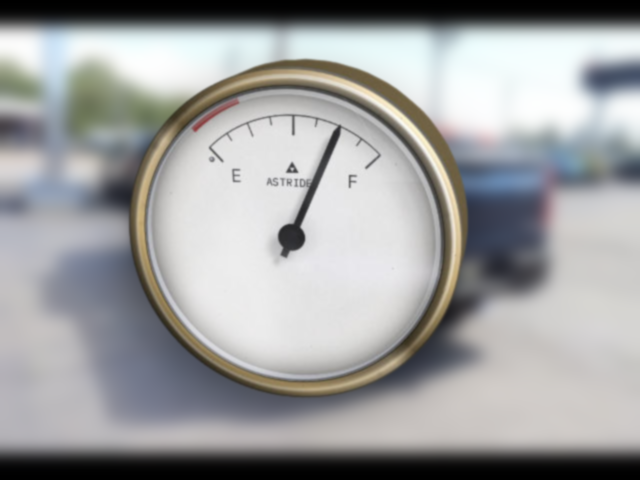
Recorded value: 0.75
